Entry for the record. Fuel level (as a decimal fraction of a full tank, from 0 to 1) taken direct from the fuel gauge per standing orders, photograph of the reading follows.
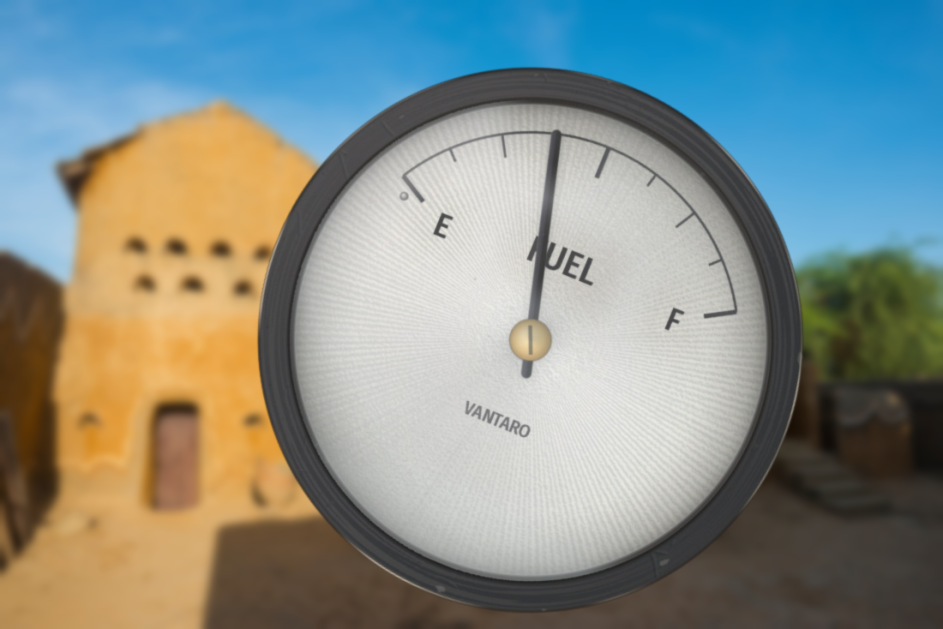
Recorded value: 0.375
